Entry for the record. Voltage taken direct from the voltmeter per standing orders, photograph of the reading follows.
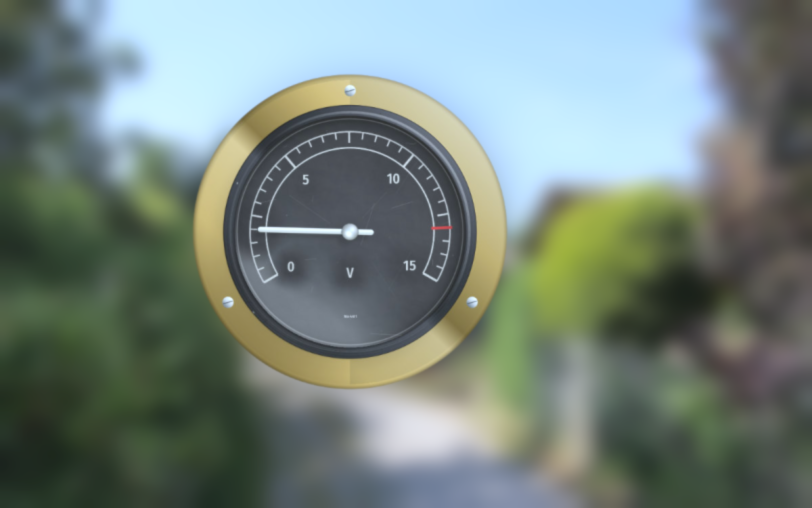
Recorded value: 2 V
